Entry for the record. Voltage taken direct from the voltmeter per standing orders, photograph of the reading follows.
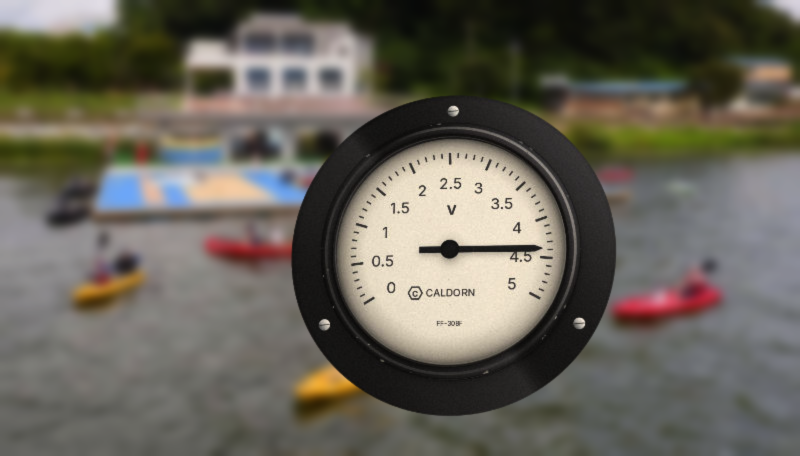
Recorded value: 4.4 V
